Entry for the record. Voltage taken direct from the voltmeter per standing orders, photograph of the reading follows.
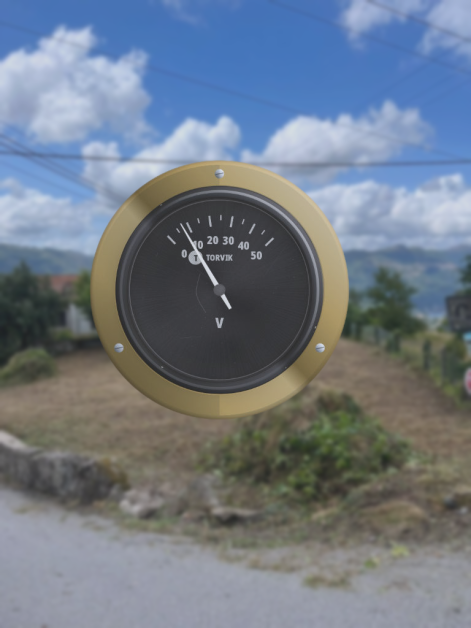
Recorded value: 7.5 V
